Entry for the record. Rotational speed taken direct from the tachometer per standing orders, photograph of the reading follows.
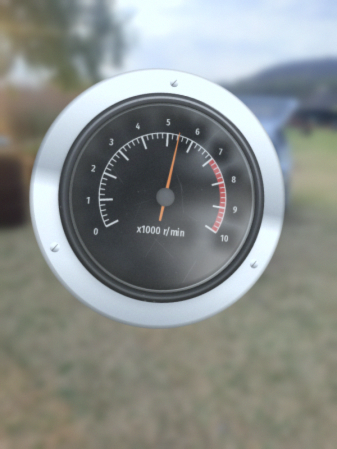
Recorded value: 5400 rpm
